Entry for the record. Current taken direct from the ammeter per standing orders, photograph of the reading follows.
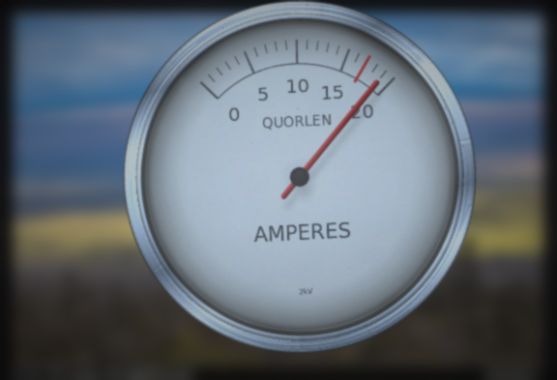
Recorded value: 19 A
